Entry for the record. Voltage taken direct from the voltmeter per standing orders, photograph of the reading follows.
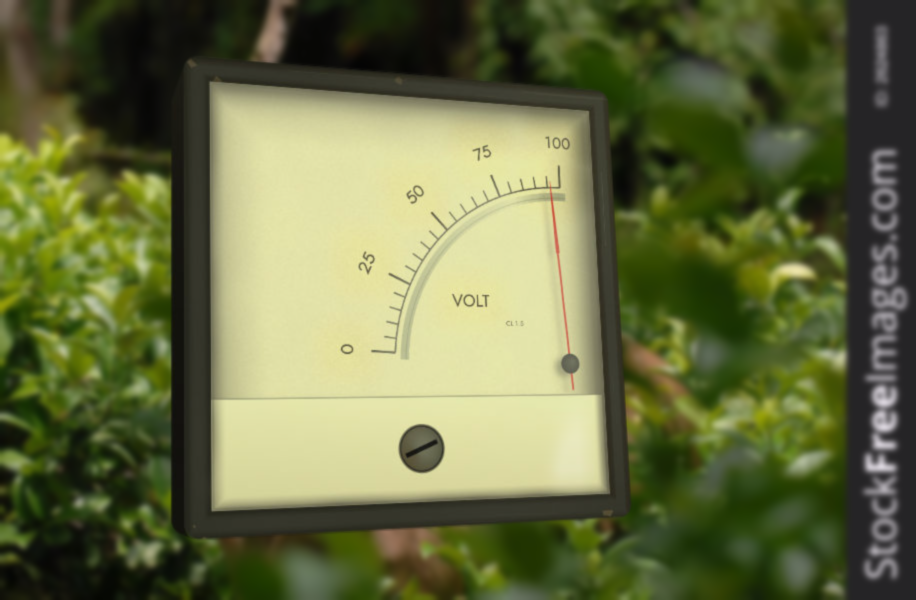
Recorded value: 95 V
